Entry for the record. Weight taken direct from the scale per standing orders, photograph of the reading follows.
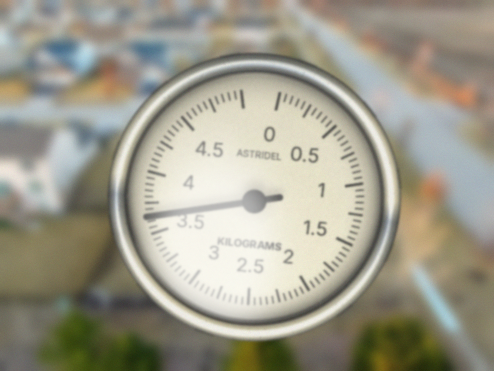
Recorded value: 3.65 kg
